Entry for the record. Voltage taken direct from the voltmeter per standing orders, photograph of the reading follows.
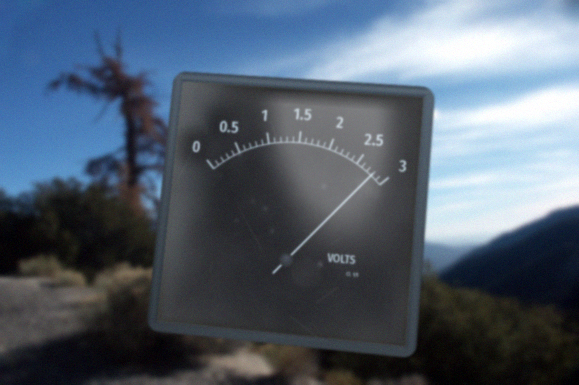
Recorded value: 2.8 V
